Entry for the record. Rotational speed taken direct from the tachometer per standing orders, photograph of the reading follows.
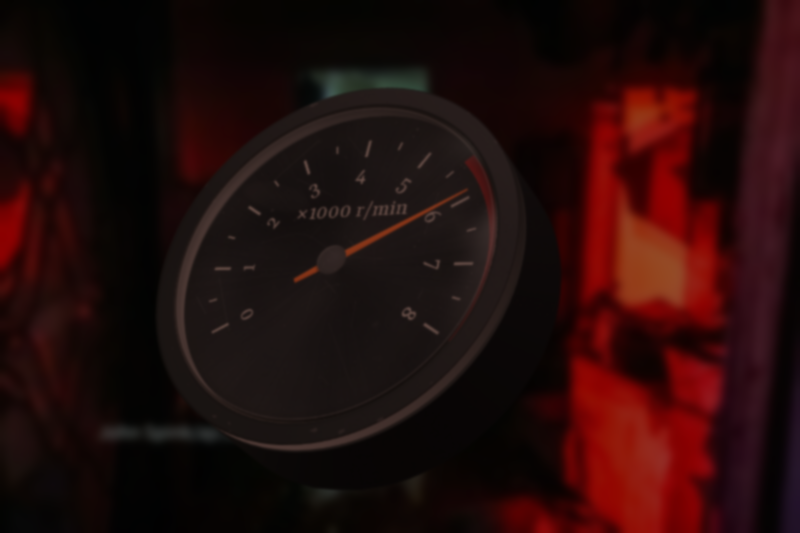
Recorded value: 6000 rpm
